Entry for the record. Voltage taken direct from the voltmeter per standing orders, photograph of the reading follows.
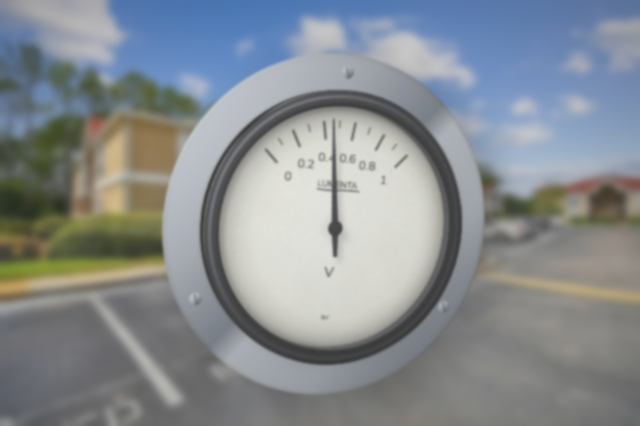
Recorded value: 0.45 V
